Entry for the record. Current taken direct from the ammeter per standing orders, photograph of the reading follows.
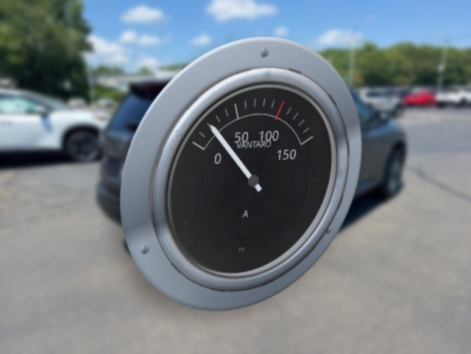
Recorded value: 20 A
